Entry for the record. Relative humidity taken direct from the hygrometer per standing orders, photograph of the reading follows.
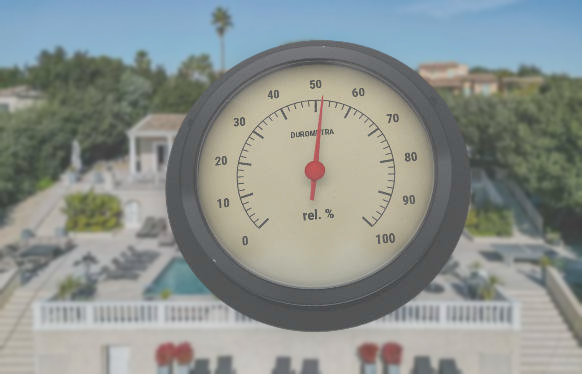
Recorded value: 52 %
